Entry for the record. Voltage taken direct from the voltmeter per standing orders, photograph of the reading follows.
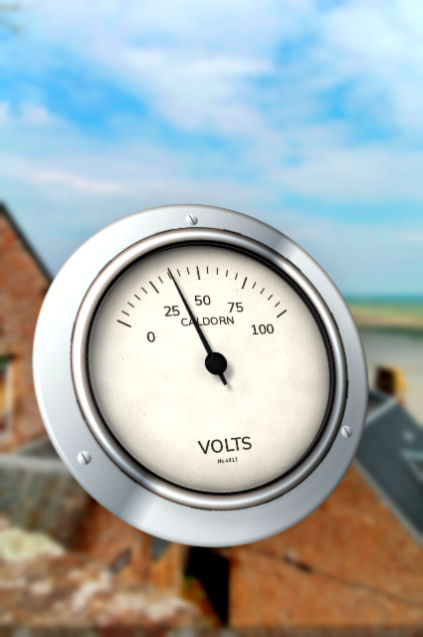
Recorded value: 35 V
